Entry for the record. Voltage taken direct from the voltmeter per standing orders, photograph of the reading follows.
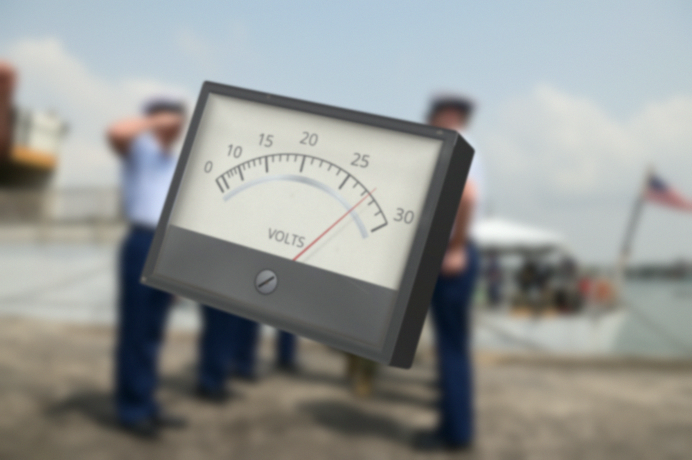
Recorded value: 27.5 V
